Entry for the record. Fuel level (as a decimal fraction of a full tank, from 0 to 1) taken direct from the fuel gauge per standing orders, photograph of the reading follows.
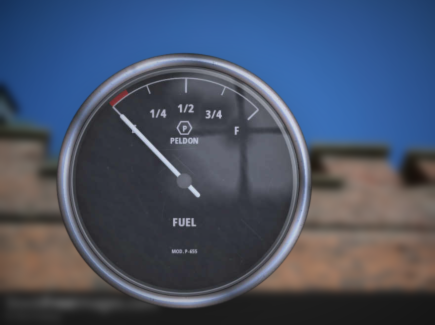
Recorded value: 0
